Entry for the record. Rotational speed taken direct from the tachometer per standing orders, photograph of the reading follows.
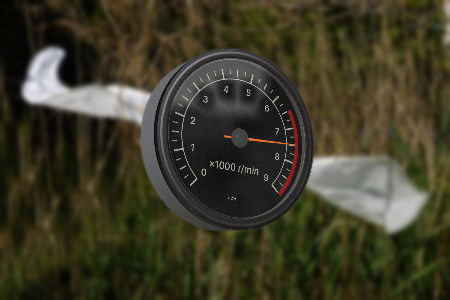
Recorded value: 7500 rpm
